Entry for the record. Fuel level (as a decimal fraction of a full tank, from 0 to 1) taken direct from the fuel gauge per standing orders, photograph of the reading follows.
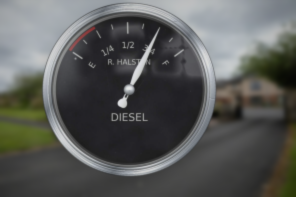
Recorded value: 0.75
